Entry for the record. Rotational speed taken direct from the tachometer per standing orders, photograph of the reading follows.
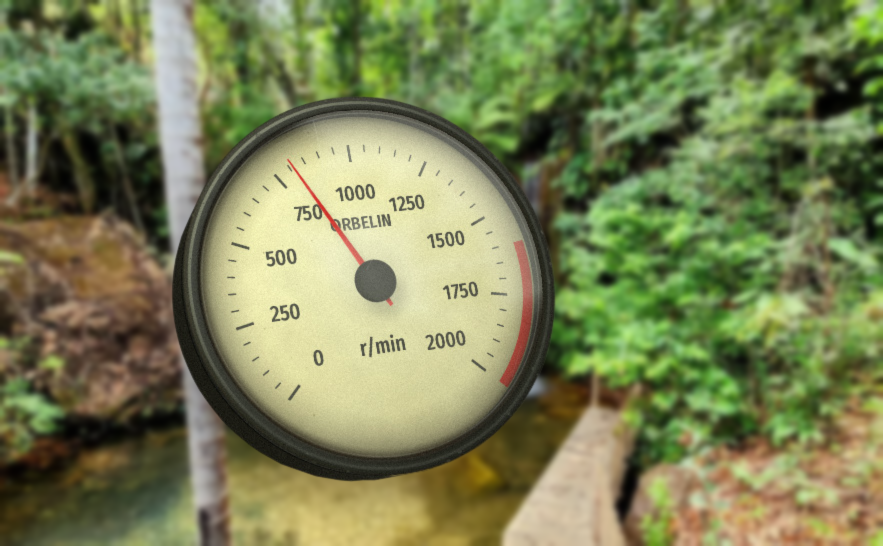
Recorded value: 800 rpm
